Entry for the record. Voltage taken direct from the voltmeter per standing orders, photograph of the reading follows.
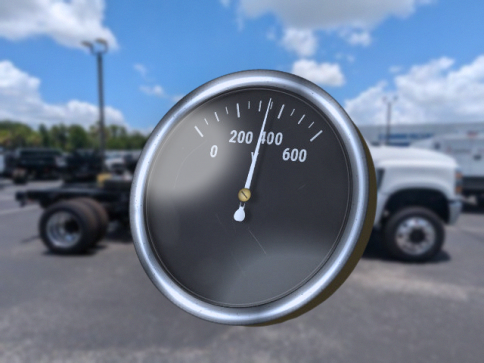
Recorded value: 350 V
